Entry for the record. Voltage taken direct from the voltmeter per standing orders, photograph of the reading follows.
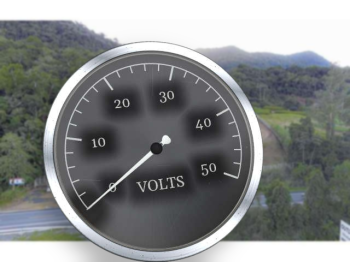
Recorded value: 0 V
